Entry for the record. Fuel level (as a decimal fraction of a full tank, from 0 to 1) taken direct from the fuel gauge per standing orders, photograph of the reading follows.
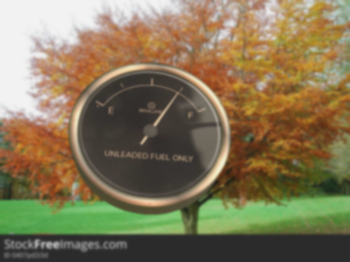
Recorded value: 0.75
